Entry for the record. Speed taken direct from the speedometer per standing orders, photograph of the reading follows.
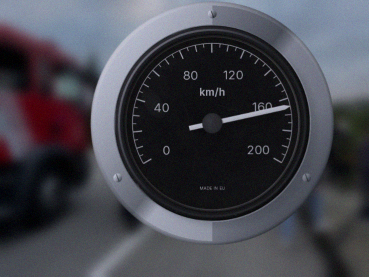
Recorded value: 165 km/h
